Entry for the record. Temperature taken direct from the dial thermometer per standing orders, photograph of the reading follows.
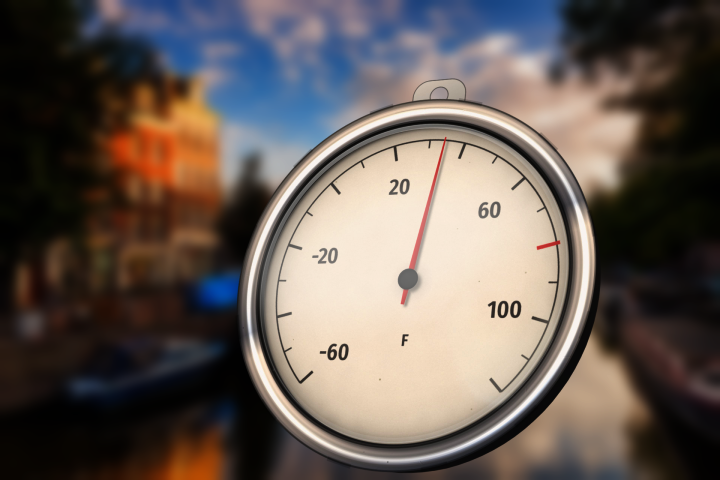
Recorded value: 35 °F
